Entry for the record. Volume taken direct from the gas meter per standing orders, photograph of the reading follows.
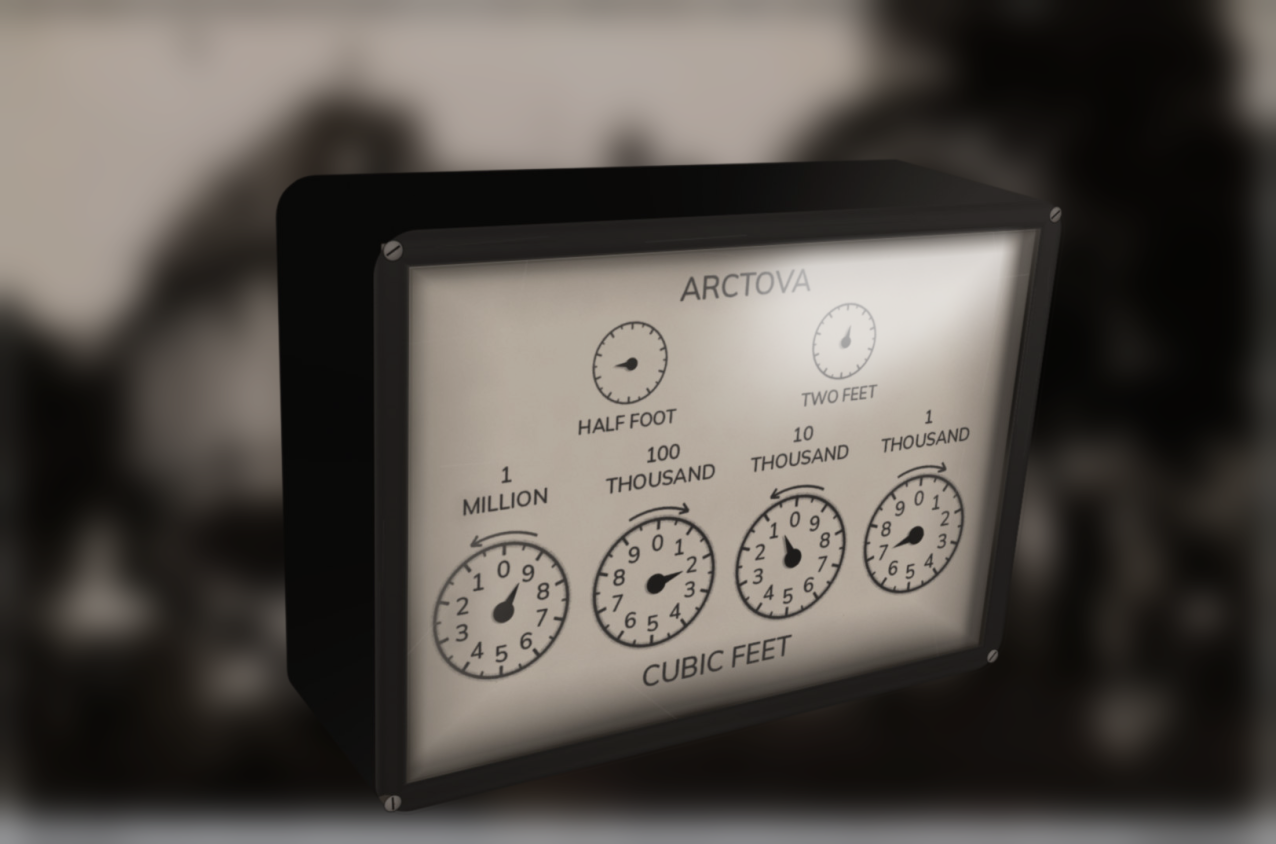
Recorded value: 920700 ft³
